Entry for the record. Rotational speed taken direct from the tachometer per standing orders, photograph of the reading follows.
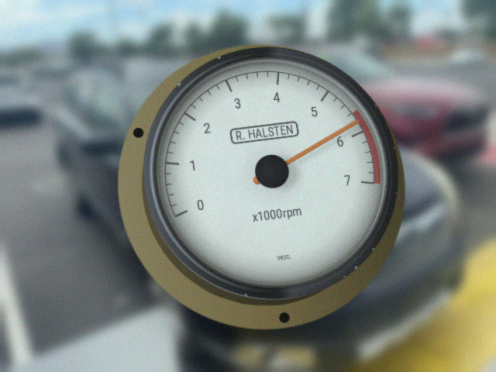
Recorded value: 5800 rpm
